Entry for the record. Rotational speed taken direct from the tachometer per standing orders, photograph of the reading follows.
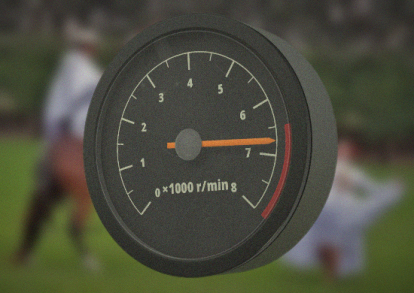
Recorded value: 6750 rpm
